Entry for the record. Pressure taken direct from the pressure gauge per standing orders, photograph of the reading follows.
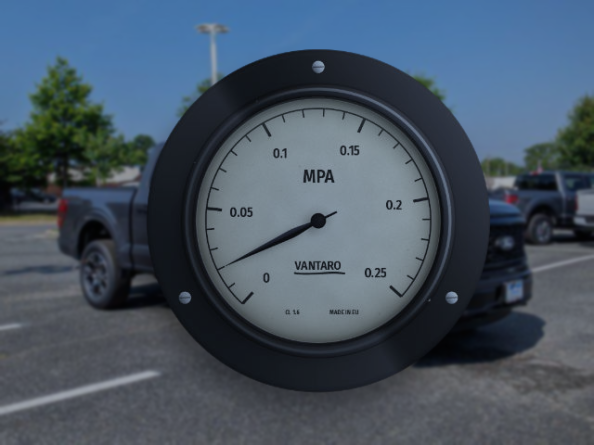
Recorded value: 0.02 MPa
